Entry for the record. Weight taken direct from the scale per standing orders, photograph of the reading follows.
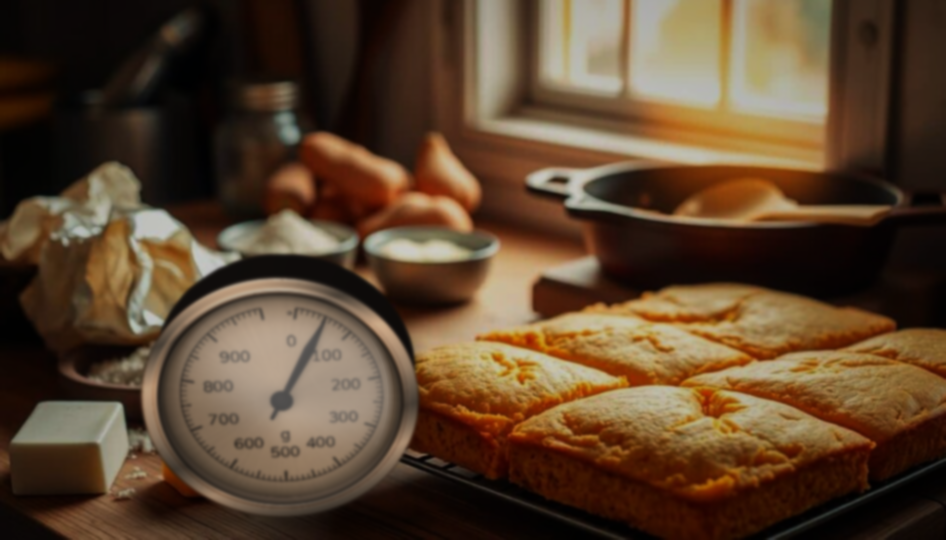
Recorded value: 50 g
